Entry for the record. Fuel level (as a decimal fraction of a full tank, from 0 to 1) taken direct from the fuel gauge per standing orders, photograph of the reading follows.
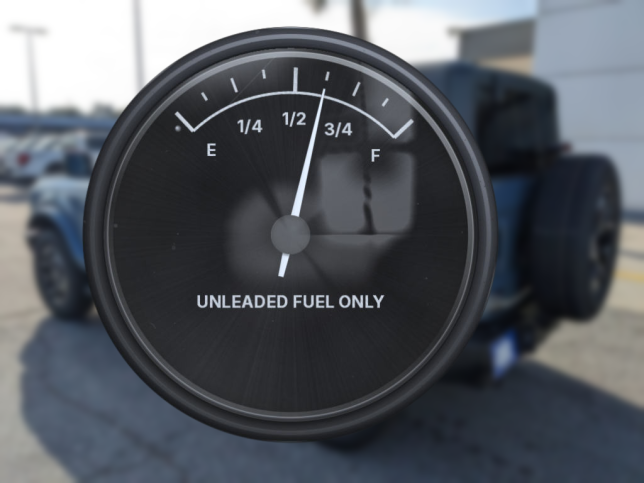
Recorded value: 0.625
